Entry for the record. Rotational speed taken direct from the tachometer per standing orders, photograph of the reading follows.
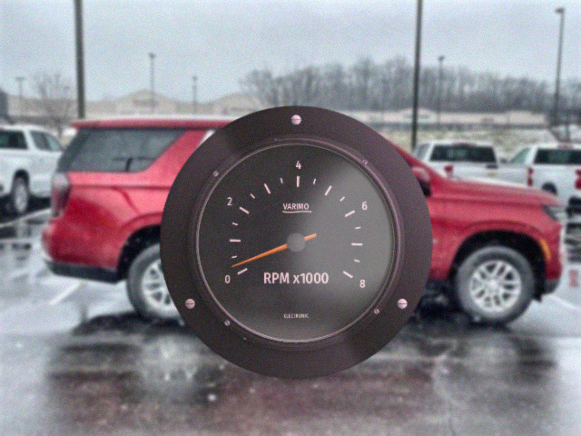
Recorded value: 250 rpm
